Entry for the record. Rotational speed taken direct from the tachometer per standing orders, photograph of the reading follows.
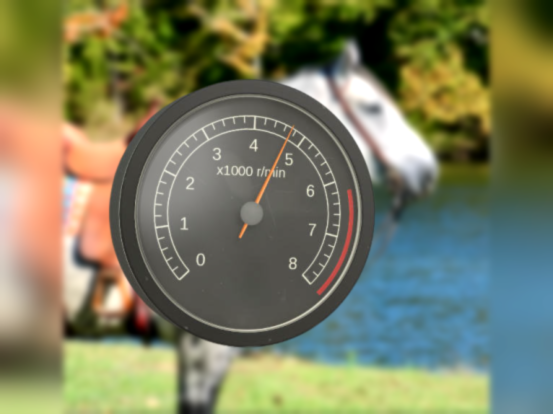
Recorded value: 4700 rpm
